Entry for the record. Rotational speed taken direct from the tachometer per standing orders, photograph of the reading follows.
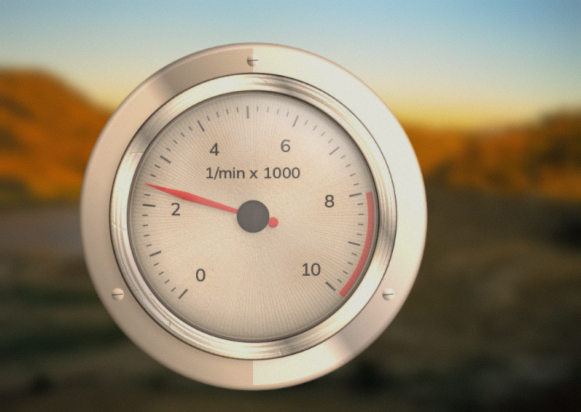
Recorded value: 2400 rpm
